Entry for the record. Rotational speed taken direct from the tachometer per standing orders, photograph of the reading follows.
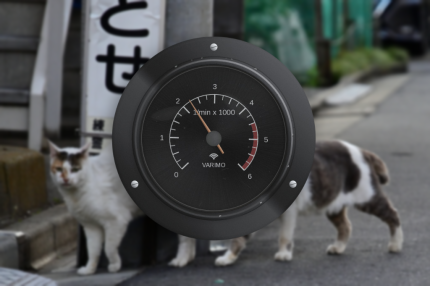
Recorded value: 2250 rpm
